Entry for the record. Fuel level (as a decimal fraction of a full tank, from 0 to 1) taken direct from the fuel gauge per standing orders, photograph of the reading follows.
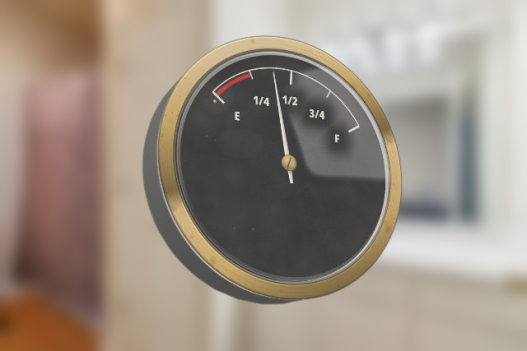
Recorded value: 0.375
